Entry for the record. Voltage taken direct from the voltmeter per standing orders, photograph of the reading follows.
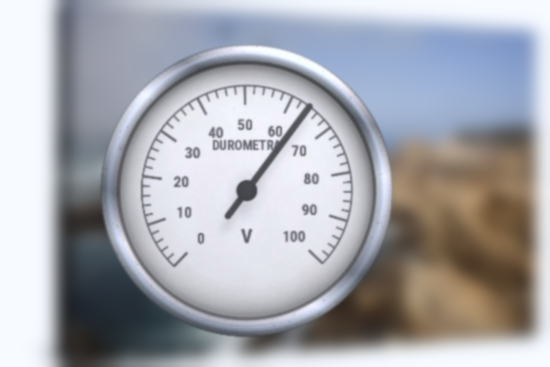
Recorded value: 64 V
